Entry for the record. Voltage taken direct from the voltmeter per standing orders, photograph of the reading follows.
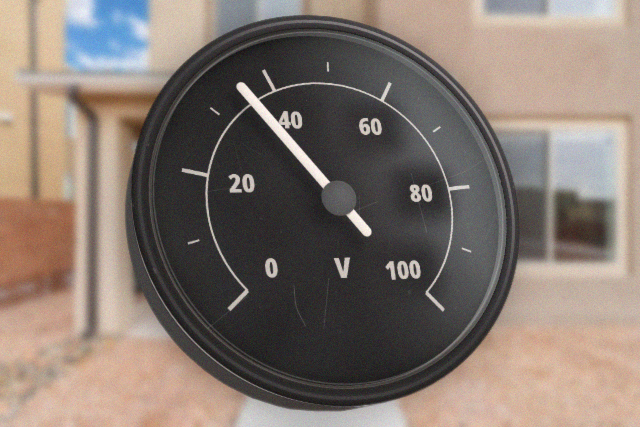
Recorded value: 35 V
